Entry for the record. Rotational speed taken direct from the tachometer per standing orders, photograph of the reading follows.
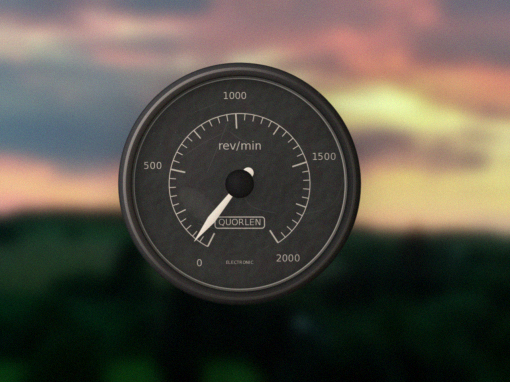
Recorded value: 75 rpm
